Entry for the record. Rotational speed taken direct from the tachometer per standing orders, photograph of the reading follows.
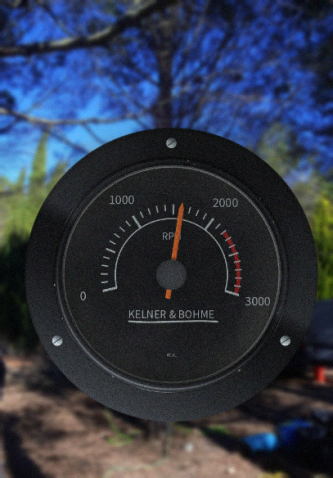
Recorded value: 1600 rpm
